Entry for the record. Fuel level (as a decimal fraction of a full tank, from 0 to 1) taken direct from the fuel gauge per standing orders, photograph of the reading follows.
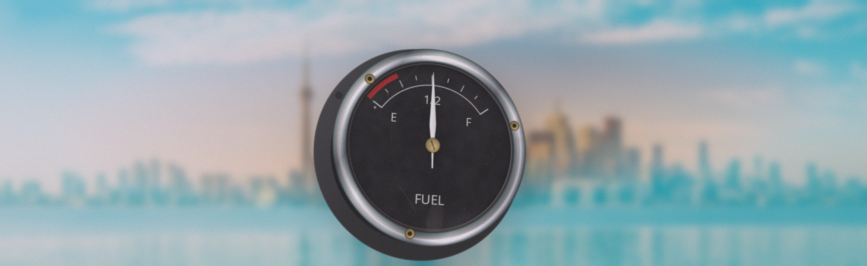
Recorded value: 0.5
